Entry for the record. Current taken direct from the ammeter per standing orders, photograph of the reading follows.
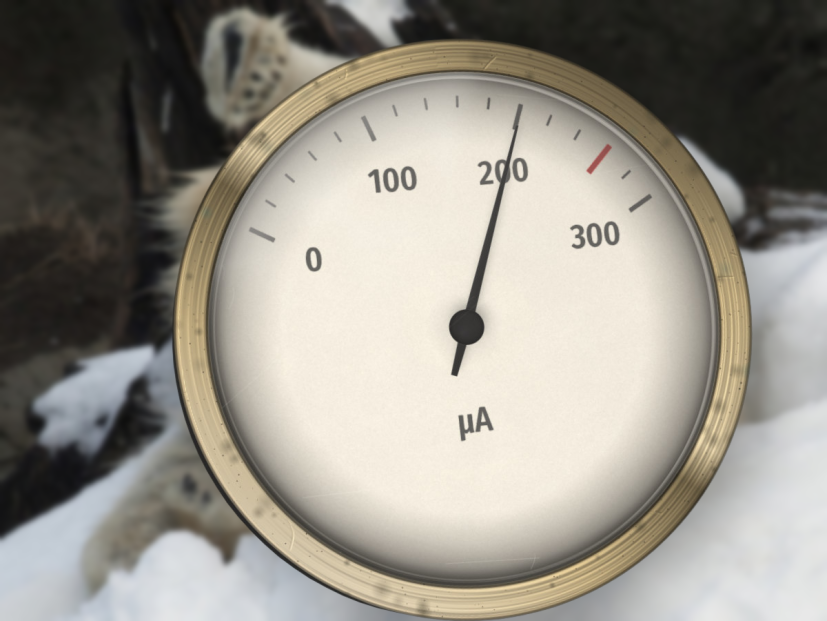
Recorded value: 200 µA
